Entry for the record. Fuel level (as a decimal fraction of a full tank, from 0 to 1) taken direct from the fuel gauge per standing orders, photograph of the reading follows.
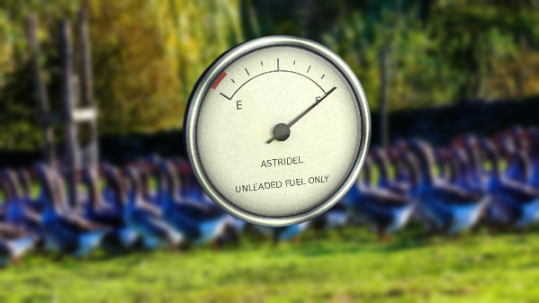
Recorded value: 1
